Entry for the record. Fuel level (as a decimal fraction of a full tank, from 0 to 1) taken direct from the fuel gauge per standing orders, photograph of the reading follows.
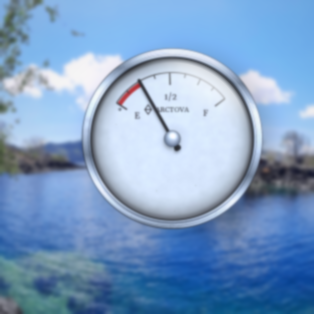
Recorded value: 0.25
